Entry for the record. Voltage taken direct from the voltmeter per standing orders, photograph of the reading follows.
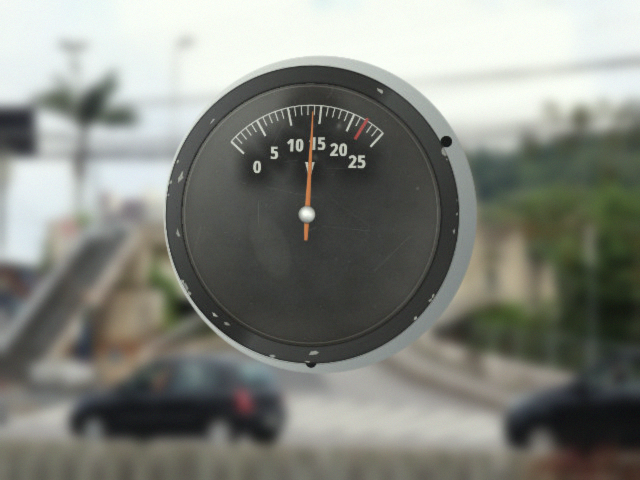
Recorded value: 14 V
